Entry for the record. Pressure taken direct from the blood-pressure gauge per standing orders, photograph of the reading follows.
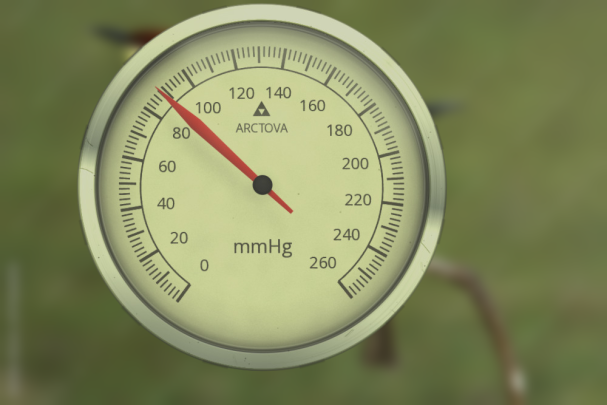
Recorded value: 88 mmHg
